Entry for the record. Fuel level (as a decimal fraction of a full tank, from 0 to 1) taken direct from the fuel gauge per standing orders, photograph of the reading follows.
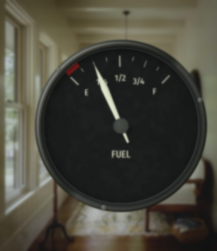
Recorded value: 0.25
